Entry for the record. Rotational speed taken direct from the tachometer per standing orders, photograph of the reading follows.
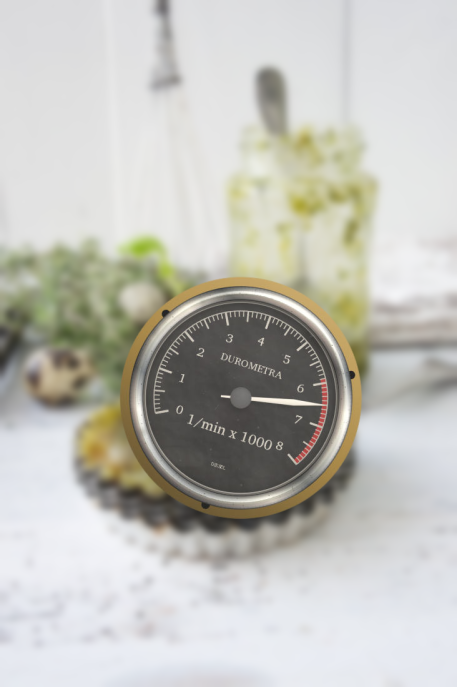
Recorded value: 6500 rpm
